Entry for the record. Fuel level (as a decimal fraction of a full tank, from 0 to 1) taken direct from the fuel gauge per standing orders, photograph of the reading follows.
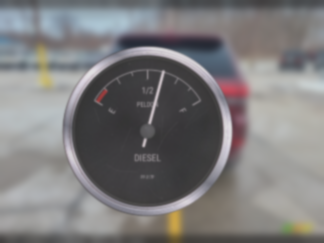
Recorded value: 0.625
